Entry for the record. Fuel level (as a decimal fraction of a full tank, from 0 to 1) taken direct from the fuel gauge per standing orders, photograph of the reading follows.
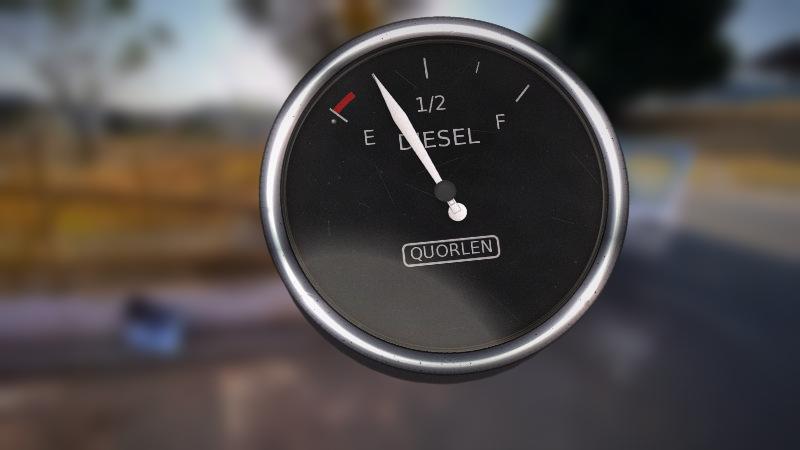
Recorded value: 0.25
